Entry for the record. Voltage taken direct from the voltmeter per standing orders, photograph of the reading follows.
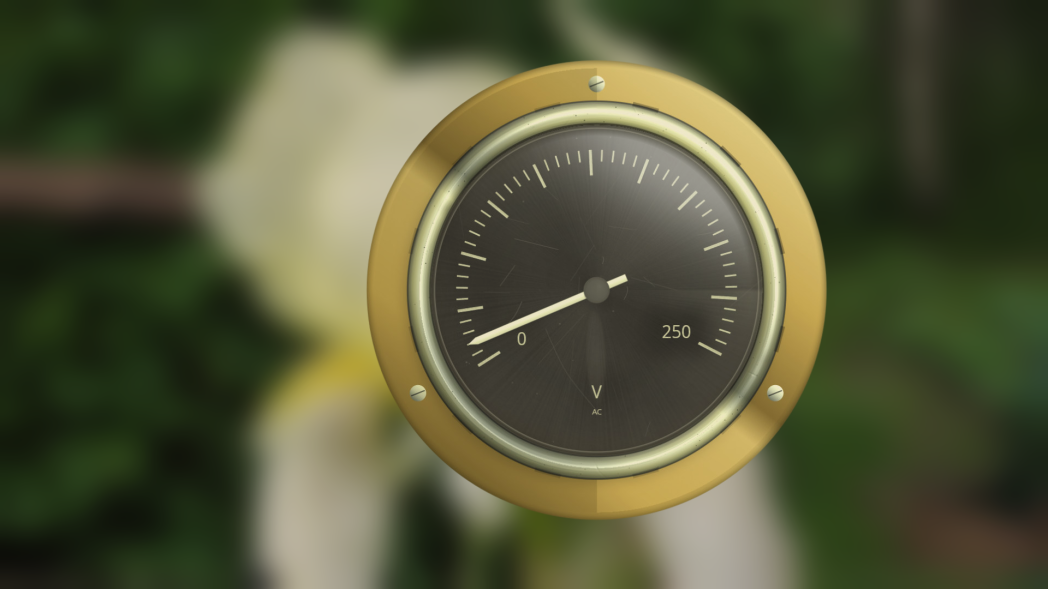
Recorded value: 10 V
